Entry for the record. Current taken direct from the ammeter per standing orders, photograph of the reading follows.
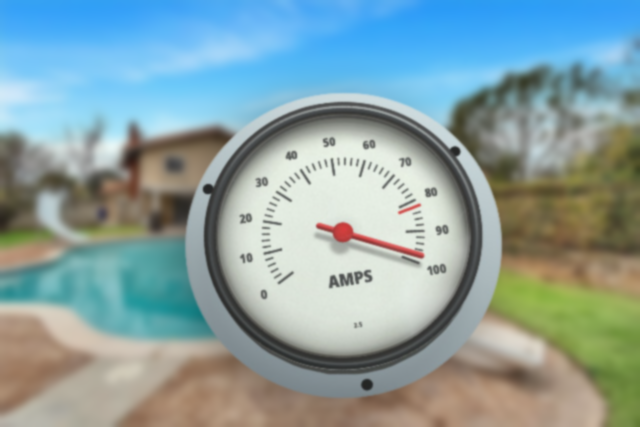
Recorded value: 98 A
